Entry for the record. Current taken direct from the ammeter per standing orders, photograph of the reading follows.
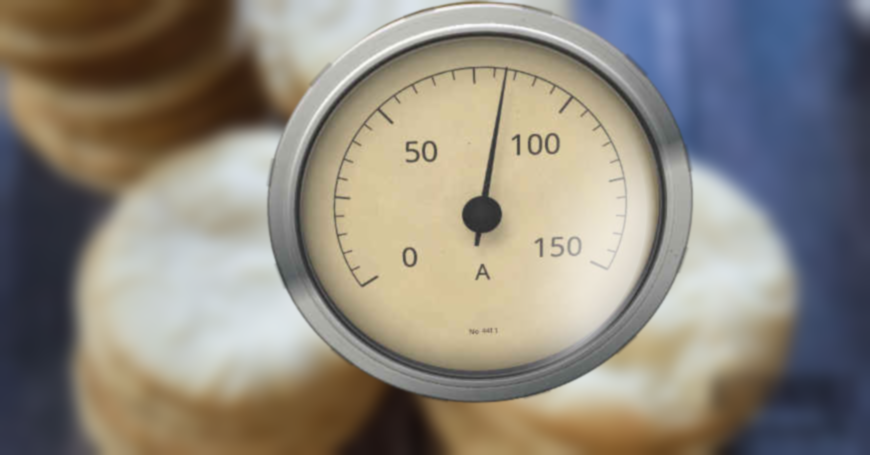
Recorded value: 82.5 A
